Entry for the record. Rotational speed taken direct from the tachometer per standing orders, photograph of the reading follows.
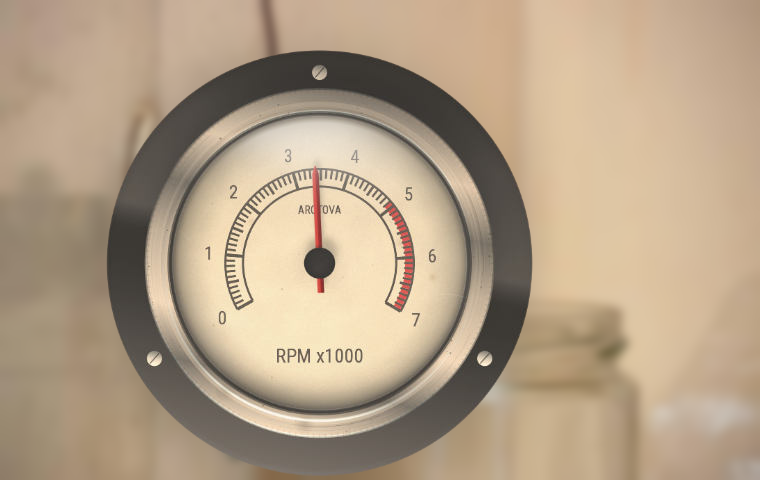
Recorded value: 3400 rpm
